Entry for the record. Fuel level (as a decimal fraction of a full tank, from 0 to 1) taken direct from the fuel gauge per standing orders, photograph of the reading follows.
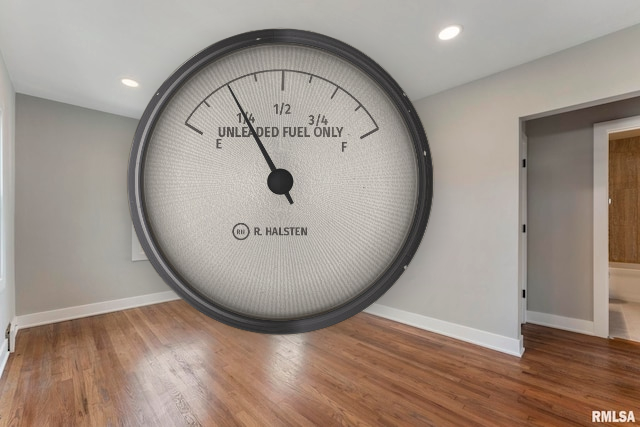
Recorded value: 0.25
